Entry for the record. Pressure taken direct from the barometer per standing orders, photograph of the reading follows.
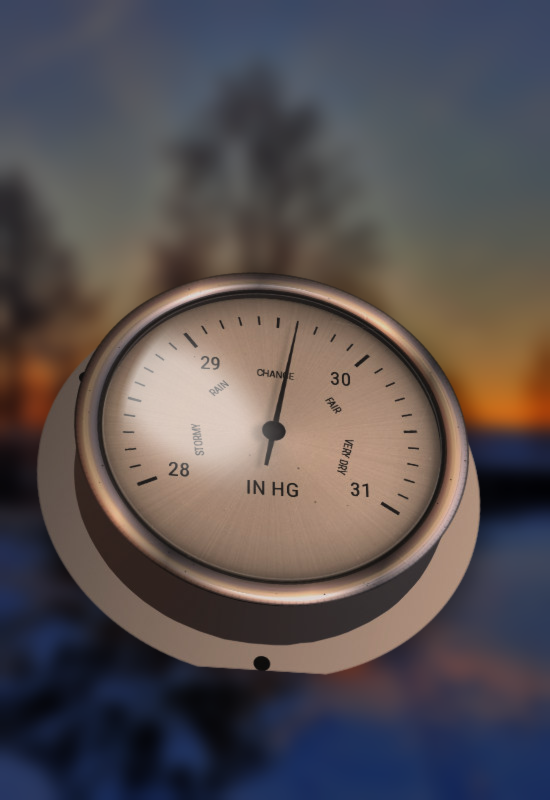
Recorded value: 29.6 inHg
